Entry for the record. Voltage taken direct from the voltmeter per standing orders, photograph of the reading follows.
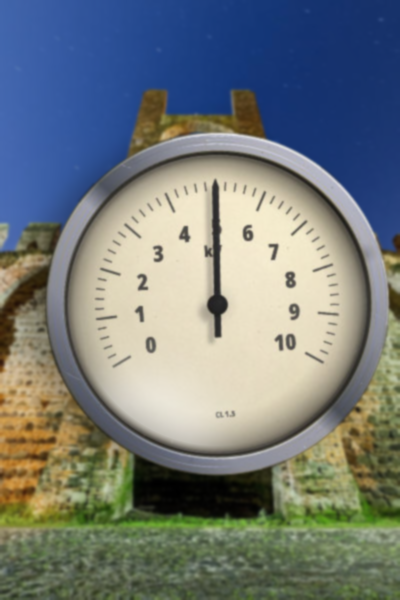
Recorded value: 5 kV
